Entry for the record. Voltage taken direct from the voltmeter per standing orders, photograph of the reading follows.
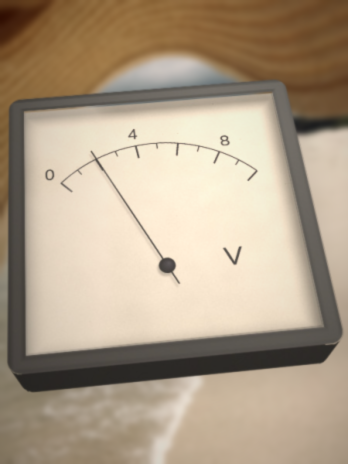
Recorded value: 2 V
